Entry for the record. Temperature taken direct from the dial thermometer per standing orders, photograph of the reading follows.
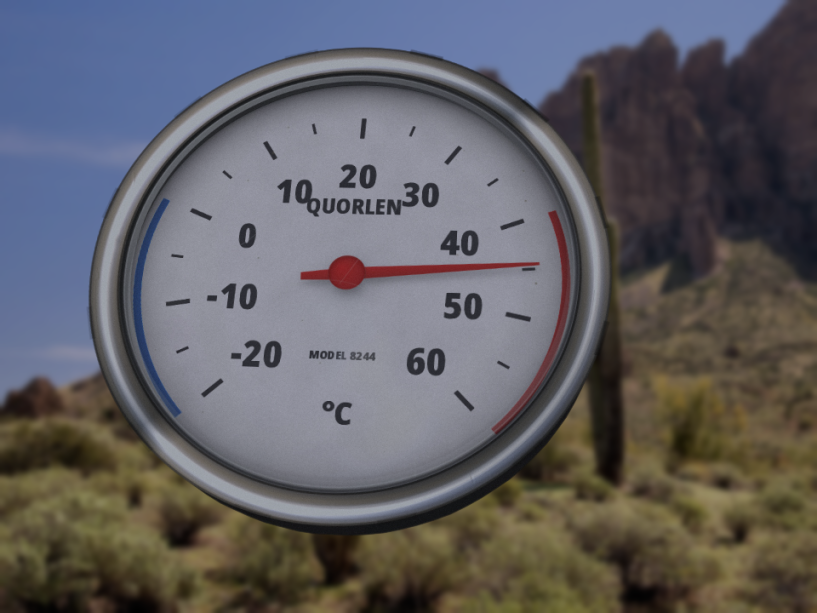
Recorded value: 45 °C
